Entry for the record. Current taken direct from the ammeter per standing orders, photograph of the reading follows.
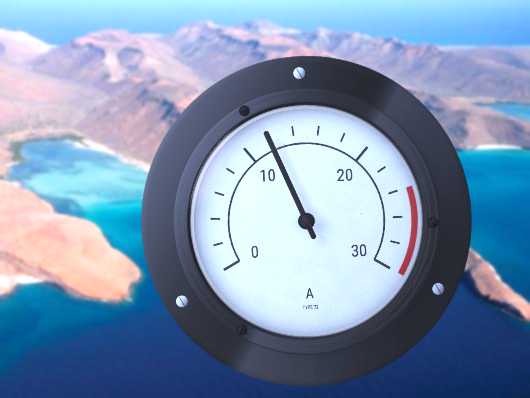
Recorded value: 12 A
